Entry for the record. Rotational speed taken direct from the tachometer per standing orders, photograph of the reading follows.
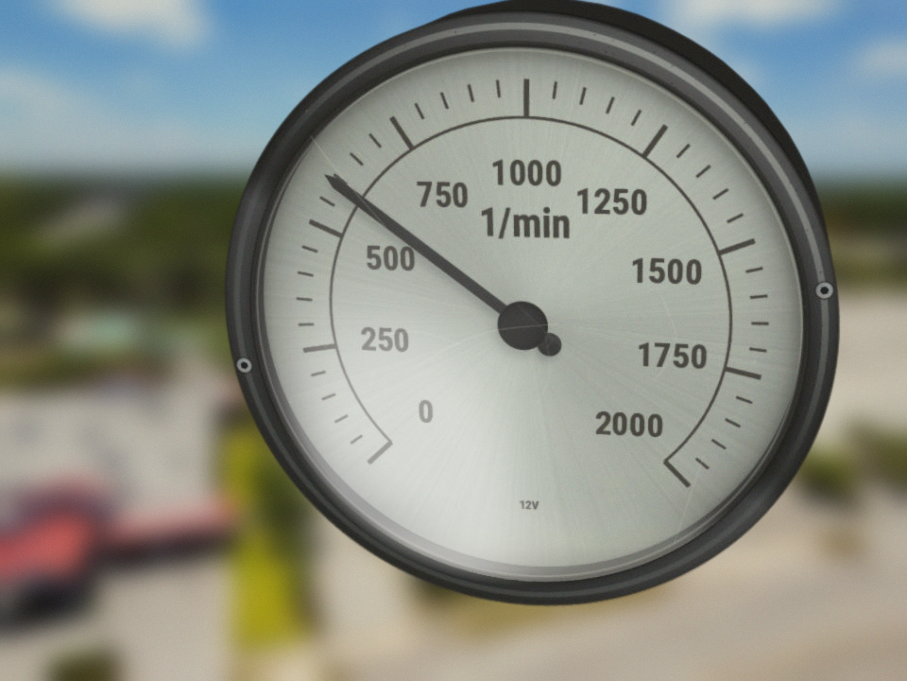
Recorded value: 600 rpm
